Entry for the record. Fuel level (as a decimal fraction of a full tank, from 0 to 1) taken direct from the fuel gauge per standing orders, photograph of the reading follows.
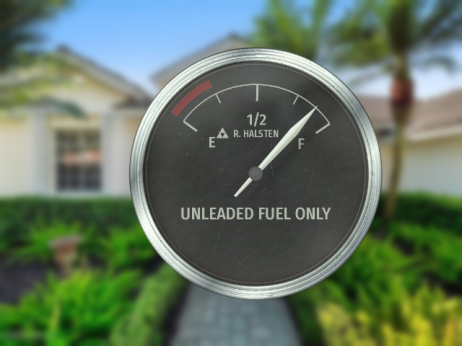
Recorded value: 0.875
